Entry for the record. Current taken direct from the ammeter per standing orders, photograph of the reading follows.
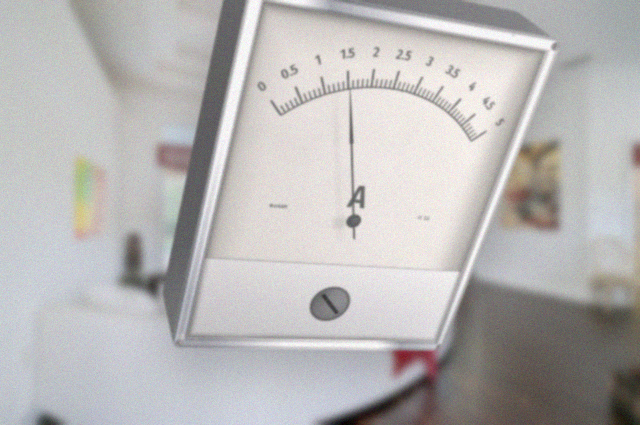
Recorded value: 1.5 A
